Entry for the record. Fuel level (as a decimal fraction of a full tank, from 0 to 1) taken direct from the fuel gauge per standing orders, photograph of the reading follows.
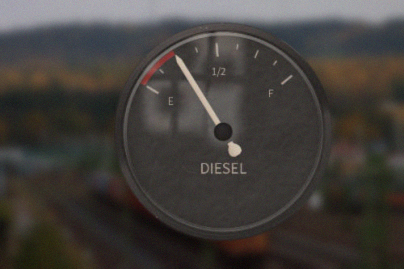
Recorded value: 0.25
